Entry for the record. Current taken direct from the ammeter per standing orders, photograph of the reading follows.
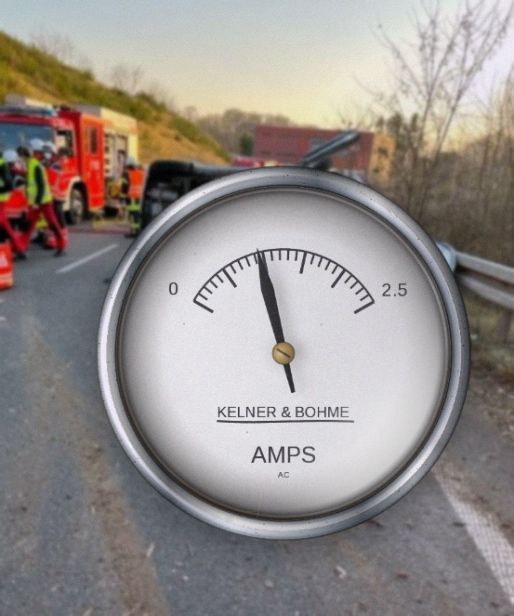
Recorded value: 0.95 A
